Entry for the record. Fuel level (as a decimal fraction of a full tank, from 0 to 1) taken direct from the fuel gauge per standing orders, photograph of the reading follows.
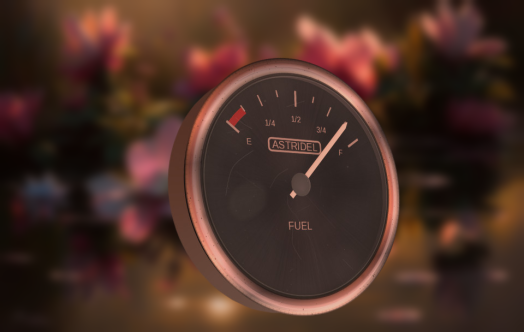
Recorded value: 0.875
